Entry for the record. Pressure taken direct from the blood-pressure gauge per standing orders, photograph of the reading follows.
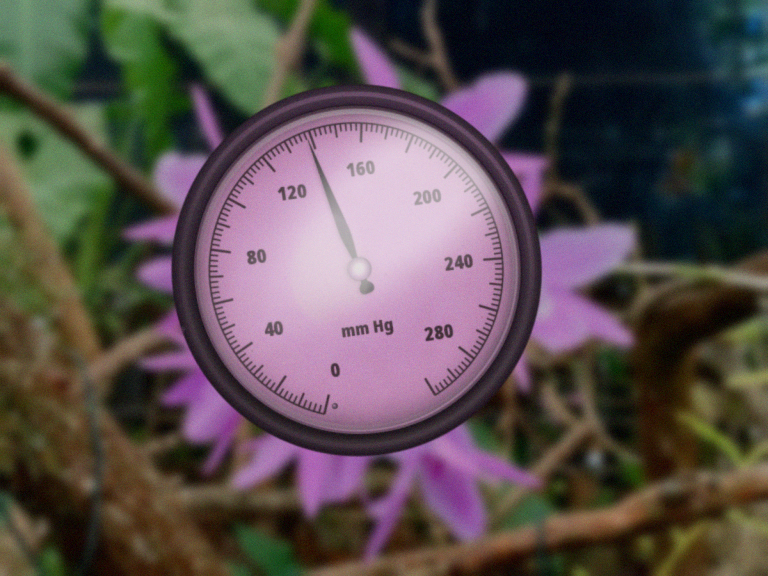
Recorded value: 138 mmHg
